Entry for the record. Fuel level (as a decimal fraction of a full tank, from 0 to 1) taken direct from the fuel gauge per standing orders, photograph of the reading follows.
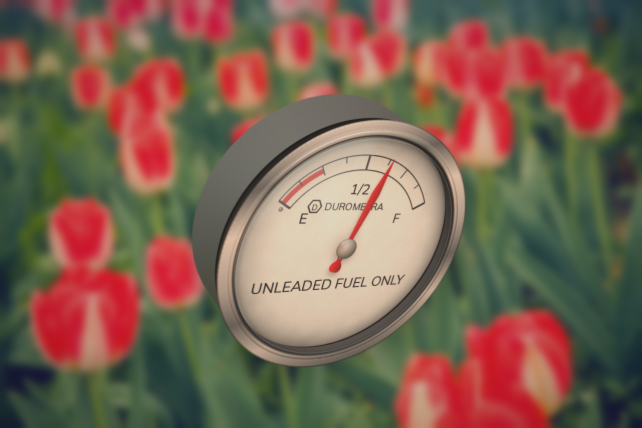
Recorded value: 0.625
